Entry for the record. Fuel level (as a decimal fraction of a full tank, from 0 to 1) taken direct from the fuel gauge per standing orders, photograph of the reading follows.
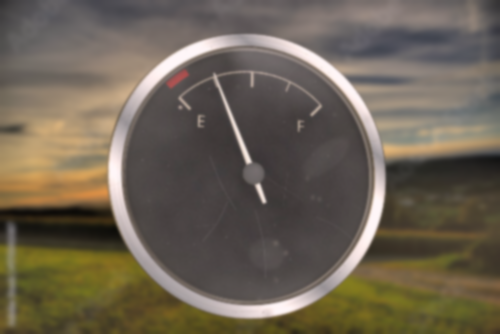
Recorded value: 0.25
